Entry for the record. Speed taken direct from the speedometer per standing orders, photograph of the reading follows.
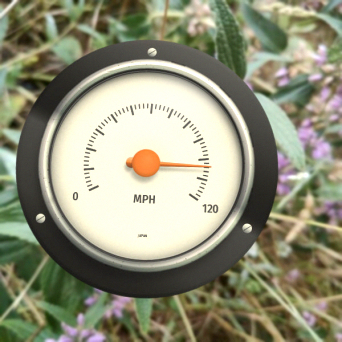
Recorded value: 104 mph
